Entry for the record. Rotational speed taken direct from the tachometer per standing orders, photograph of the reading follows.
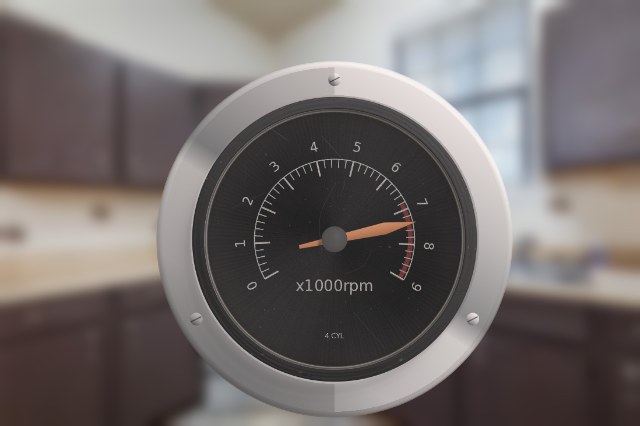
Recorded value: 7400 rpm
